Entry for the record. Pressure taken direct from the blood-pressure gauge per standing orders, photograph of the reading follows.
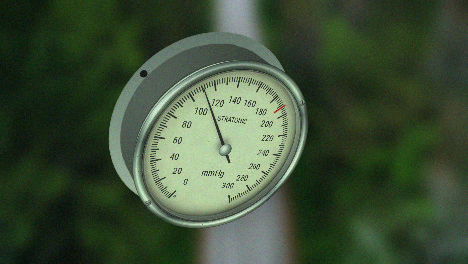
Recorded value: 110 mmHg
